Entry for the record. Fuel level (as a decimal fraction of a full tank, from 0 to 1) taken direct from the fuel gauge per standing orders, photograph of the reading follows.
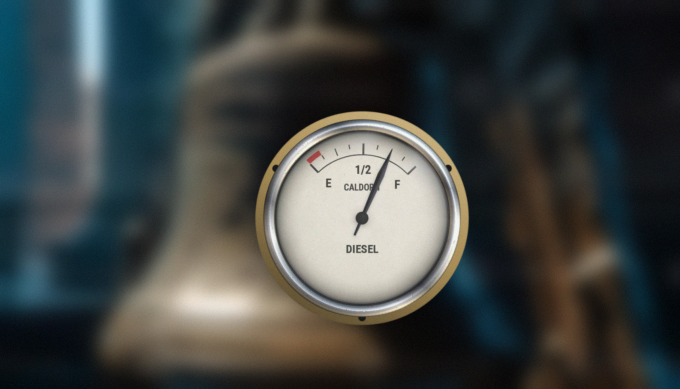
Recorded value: 0.75
